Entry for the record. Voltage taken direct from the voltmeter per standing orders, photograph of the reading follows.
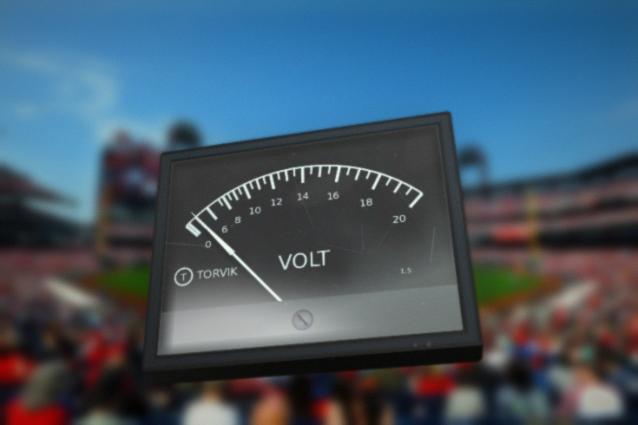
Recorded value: 4 V
